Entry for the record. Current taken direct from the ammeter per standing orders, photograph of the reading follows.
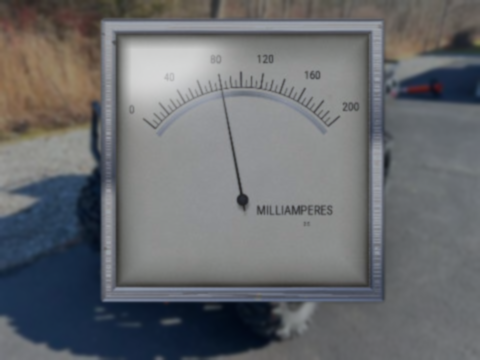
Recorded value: 80 mA
